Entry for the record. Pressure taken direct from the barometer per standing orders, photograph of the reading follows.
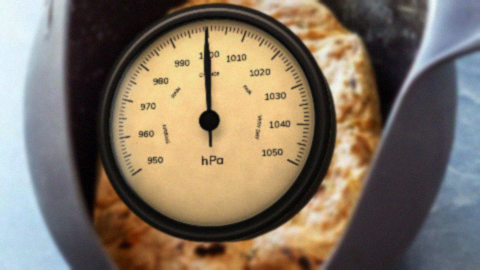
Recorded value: 1000 hPa
